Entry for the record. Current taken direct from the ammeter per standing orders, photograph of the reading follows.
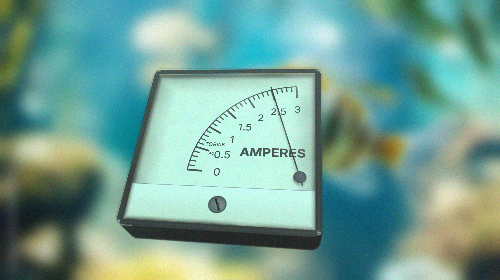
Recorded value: 2.5 A
